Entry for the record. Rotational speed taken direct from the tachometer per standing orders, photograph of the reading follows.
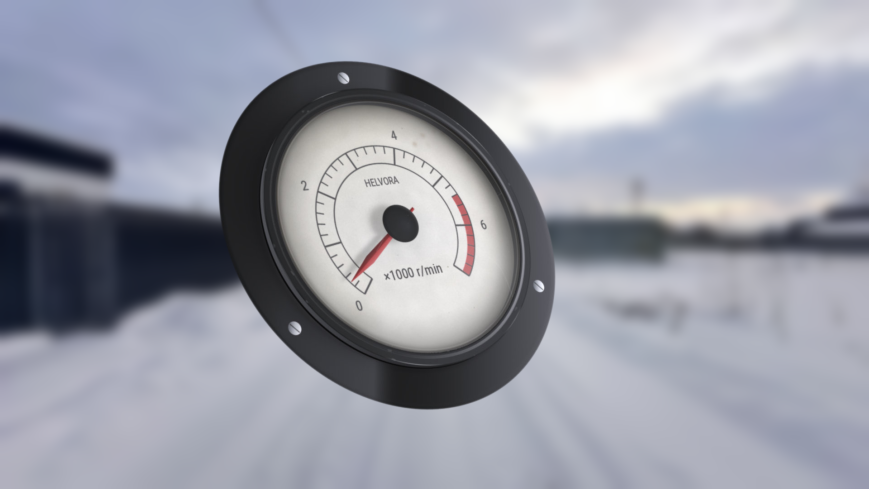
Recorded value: 300 rpm
